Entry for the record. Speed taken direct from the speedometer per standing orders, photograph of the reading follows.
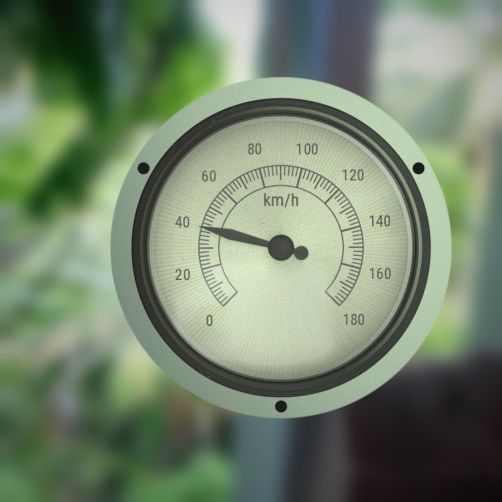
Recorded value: 40 km/h
